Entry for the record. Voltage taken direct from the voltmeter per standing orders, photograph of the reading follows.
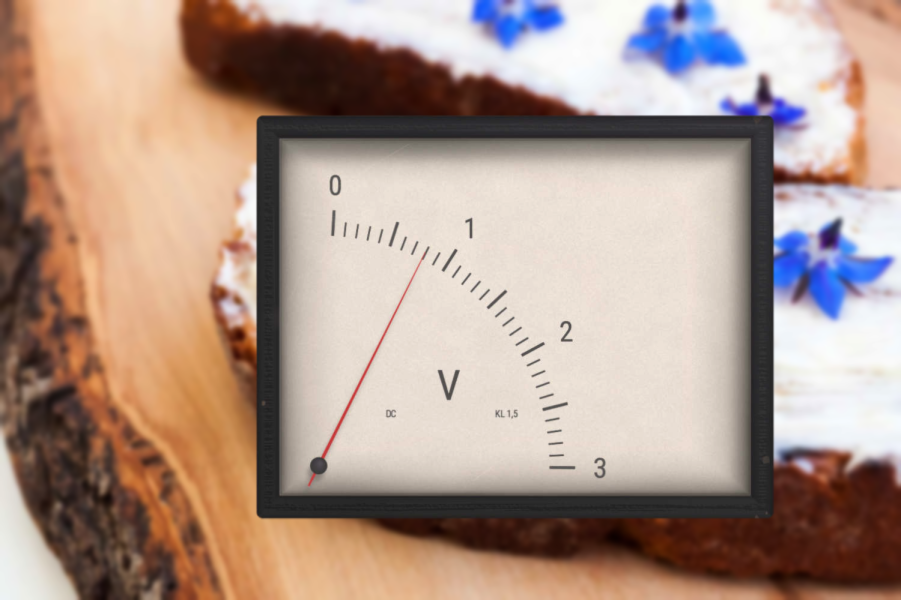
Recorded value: 0.8 V
